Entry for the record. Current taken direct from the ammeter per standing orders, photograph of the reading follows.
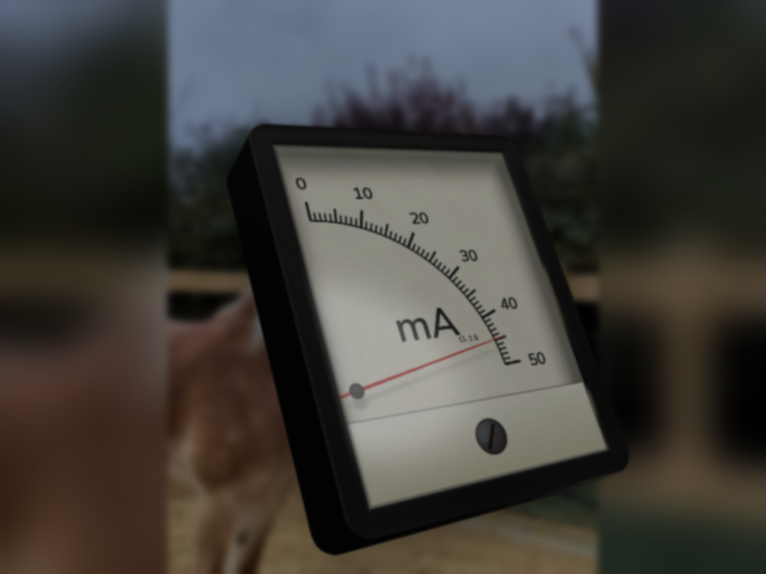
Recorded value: 45 mA
